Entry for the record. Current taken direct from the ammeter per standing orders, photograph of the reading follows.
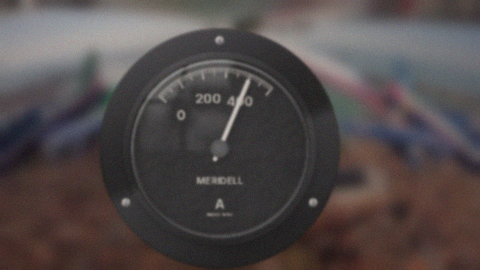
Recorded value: 400 A
